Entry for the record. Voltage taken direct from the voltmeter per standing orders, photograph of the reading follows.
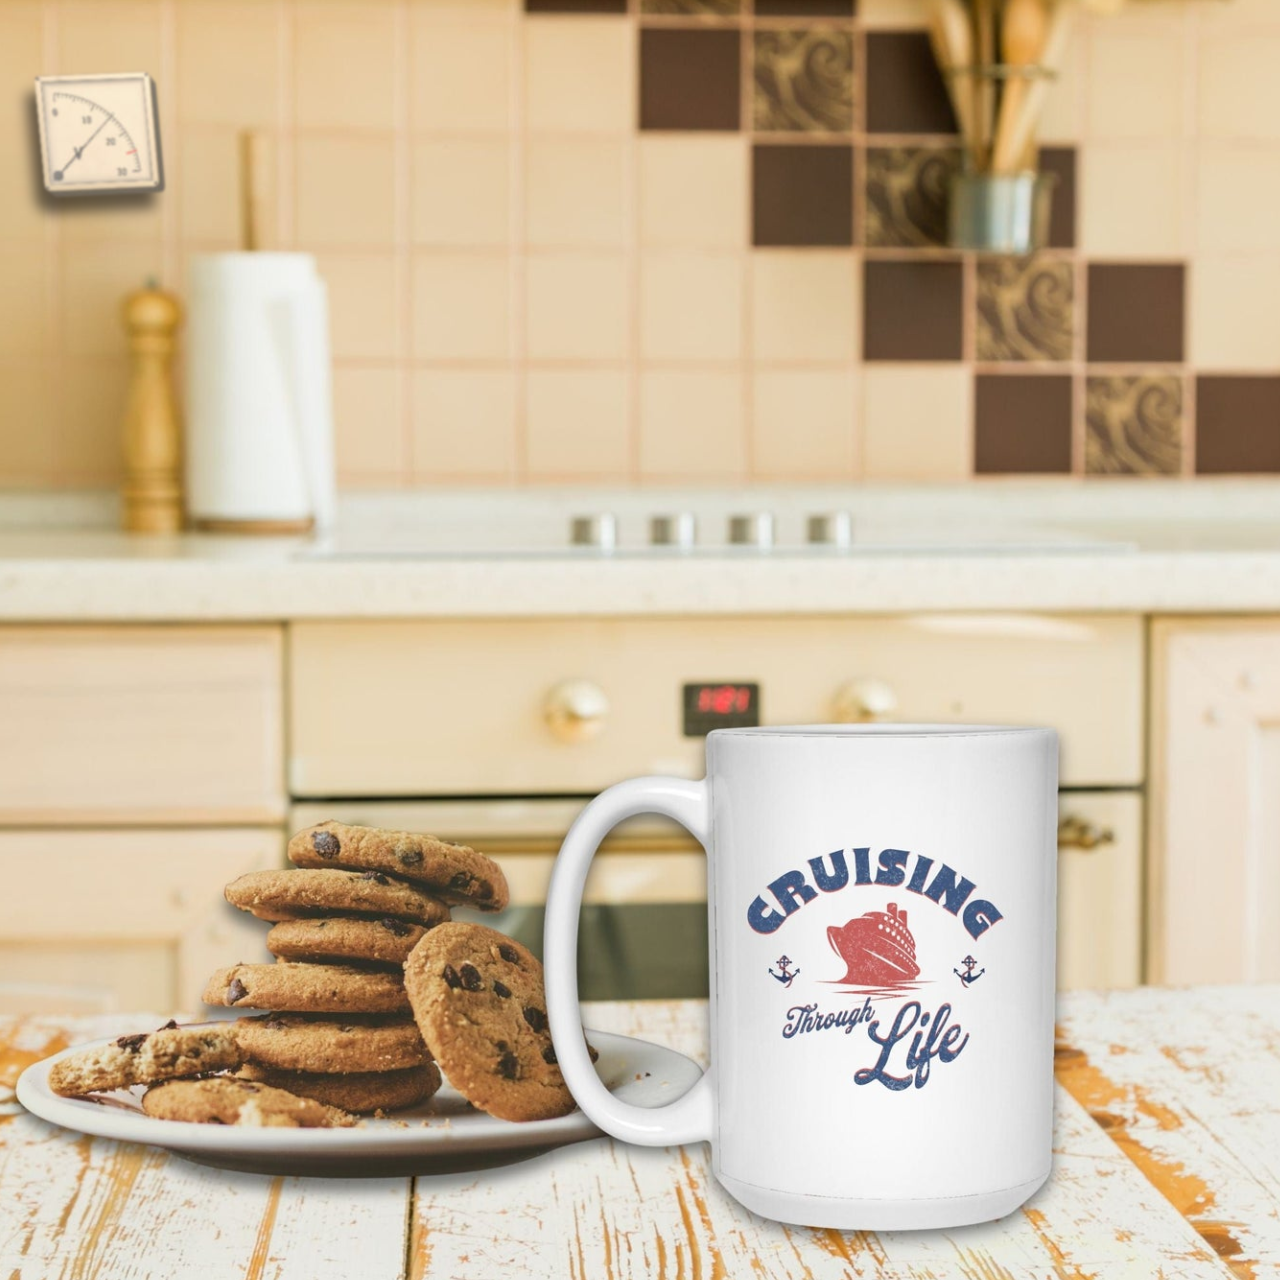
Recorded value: 15 V
